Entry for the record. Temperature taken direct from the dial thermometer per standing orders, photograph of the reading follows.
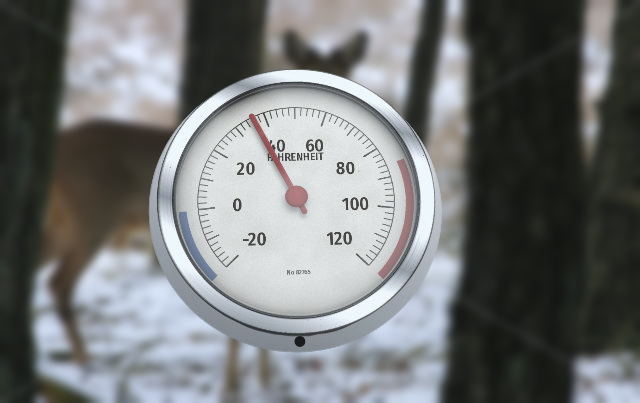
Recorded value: 36 °F
